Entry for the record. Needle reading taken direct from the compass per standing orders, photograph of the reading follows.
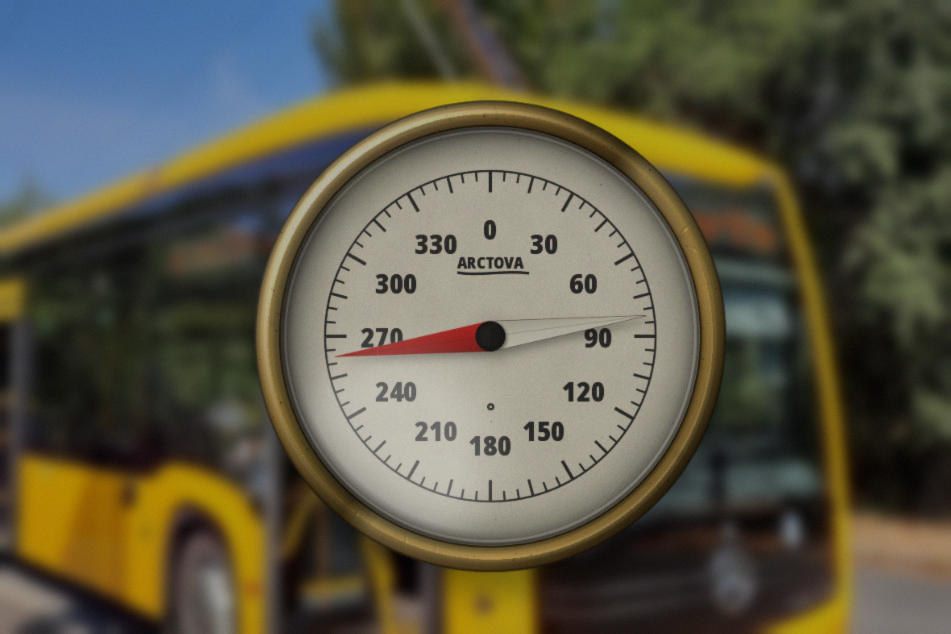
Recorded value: 262.5 °
